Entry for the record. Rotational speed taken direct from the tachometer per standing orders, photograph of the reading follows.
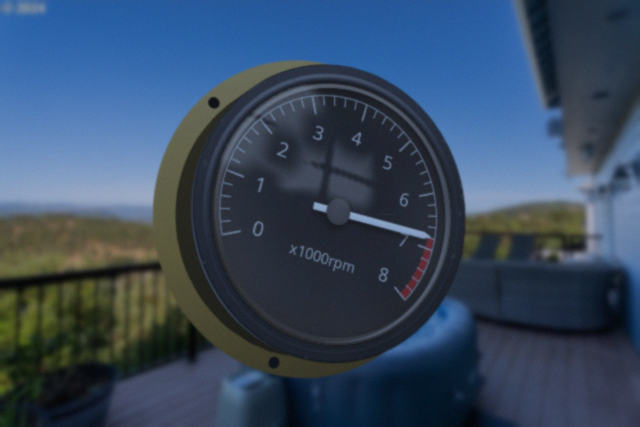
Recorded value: 6800 rpm
